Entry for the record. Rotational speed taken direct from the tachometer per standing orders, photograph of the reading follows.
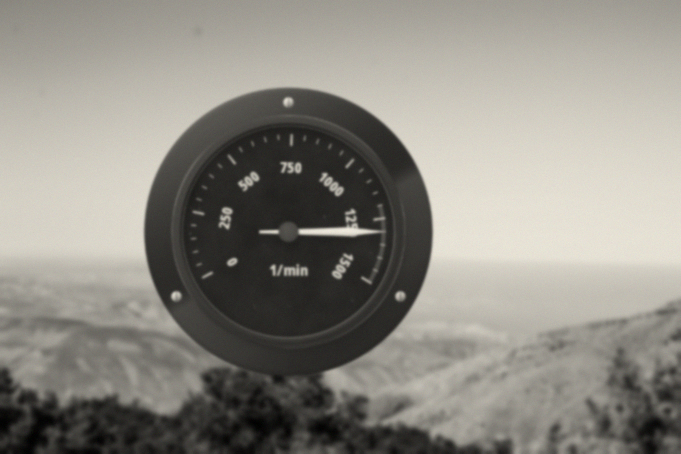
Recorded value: 1300 rpm
